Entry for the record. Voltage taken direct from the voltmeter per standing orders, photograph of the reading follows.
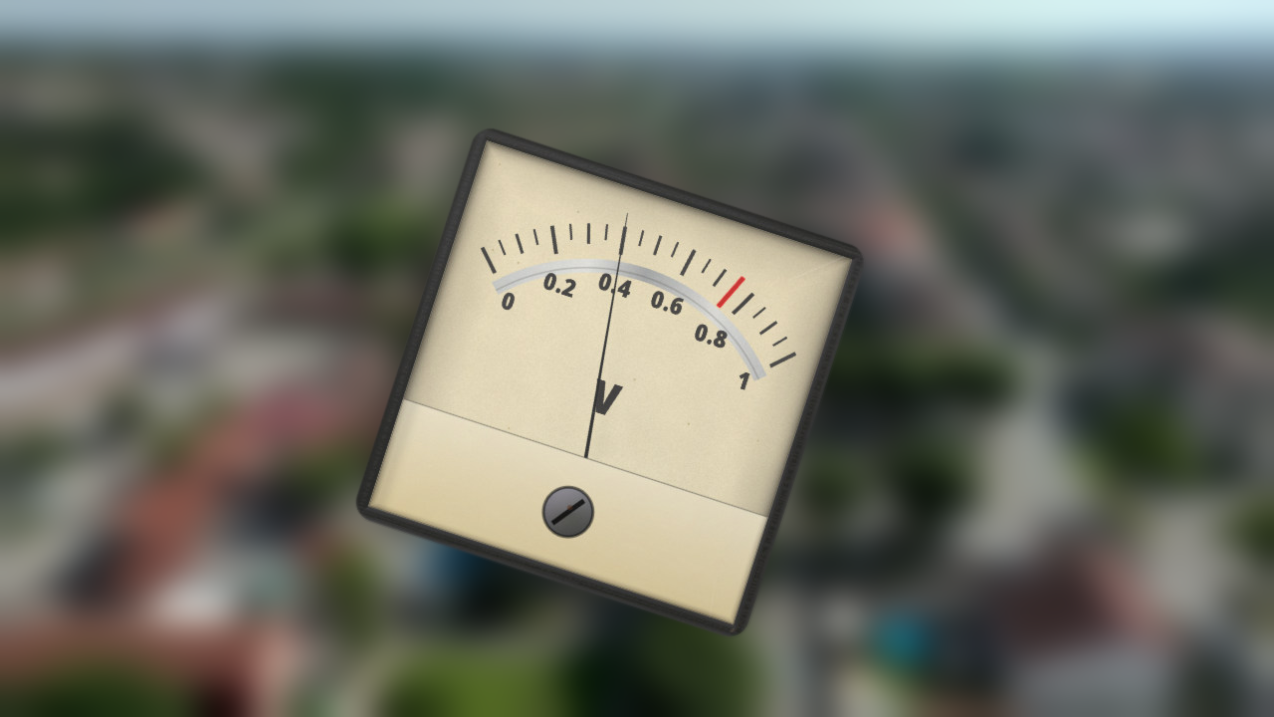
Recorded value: 0.4 V
